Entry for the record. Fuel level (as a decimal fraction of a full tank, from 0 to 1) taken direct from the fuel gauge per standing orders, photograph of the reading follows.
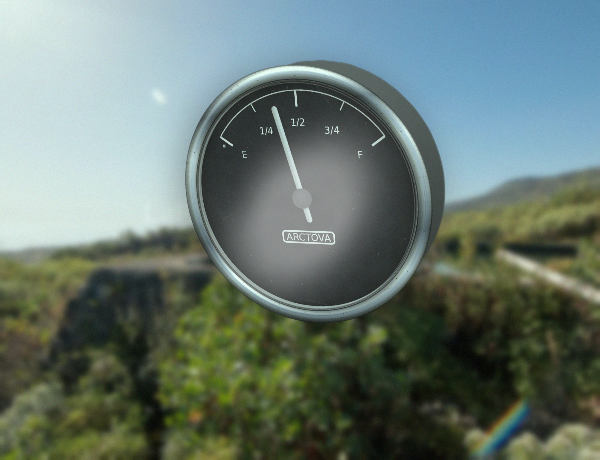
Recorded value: 0.375
